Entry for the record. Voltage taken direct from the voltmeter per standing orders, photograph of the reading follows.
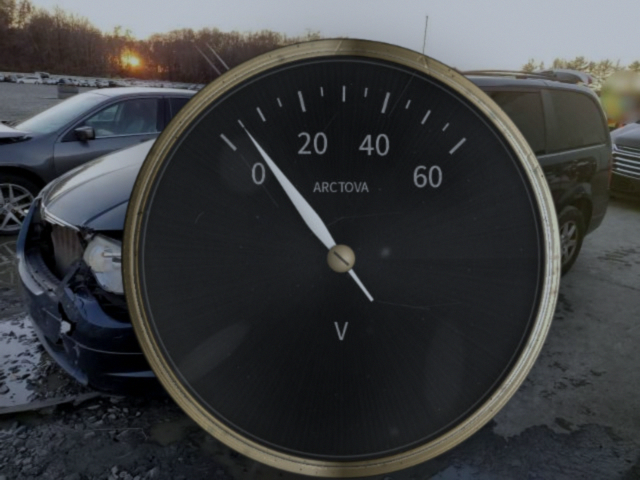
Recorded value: 5 V
